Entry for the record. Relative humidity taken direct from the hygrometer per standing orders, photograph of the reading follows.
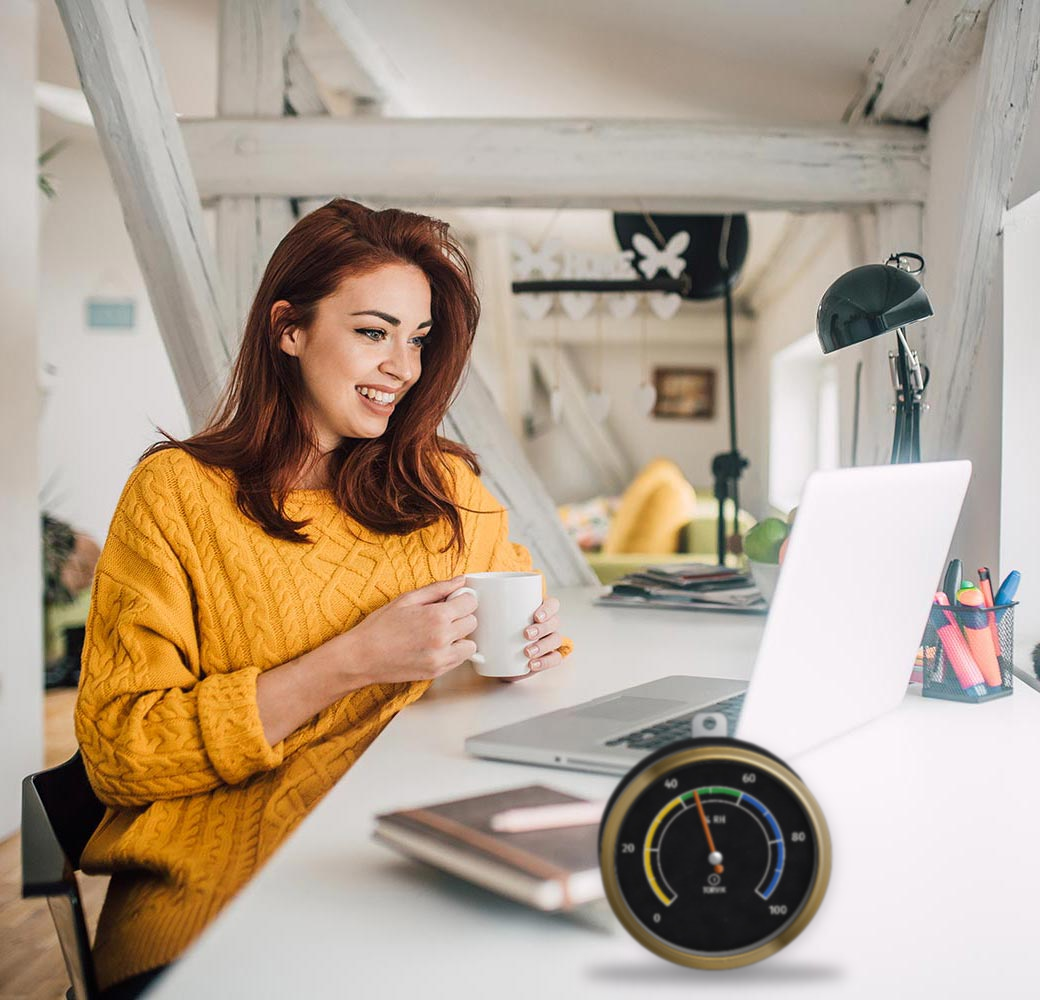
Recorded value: 45 %
